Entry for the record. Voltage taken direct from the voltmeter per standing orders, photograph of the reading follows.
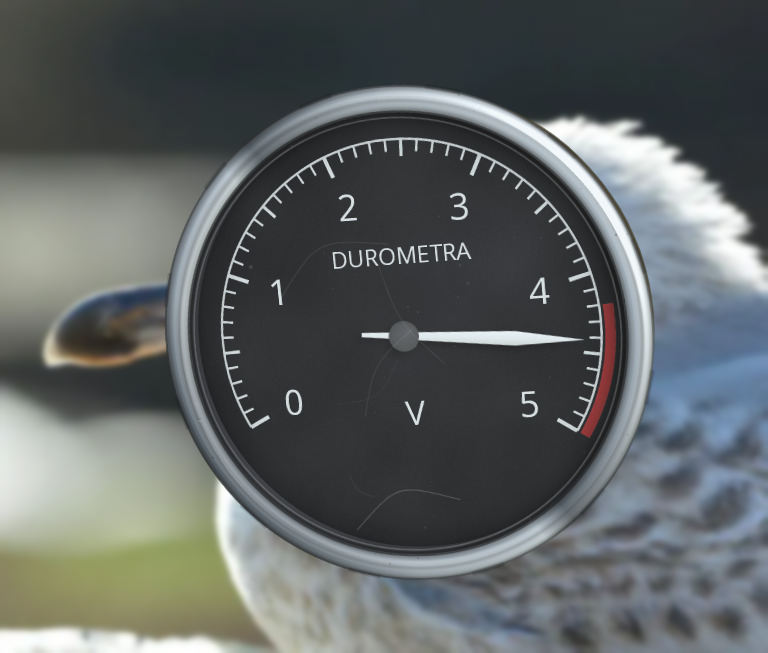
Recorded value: 4.4 V
